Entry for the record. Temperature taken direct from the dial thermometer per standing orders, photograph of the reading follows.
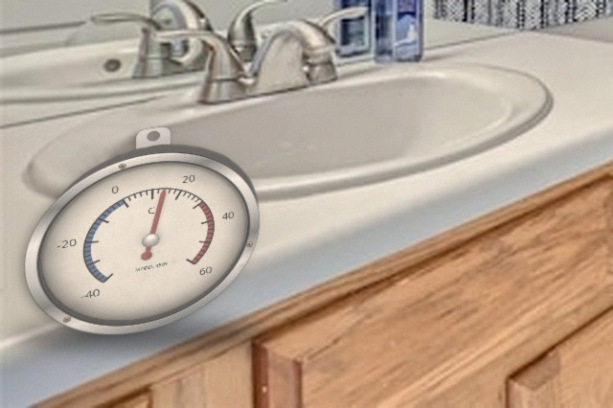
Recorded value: 14 °C
